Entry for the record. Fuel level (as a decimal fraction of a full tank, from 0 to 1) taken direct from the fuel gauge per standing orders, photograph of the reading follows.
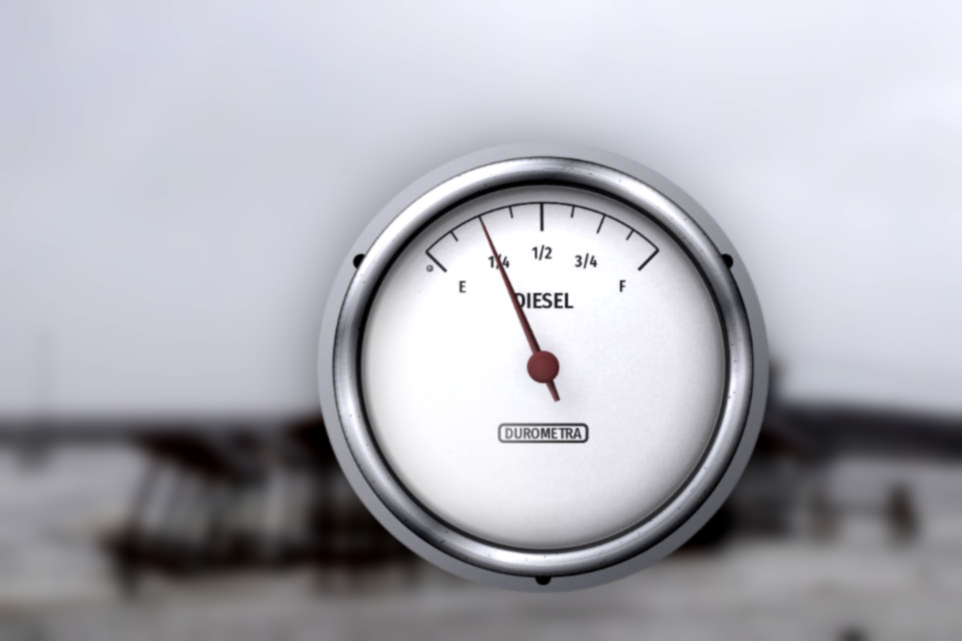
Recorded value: 0.25
